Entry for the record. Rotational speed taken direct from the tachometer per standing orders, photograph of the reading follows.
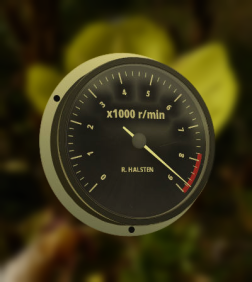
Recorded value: 8800 rpm
